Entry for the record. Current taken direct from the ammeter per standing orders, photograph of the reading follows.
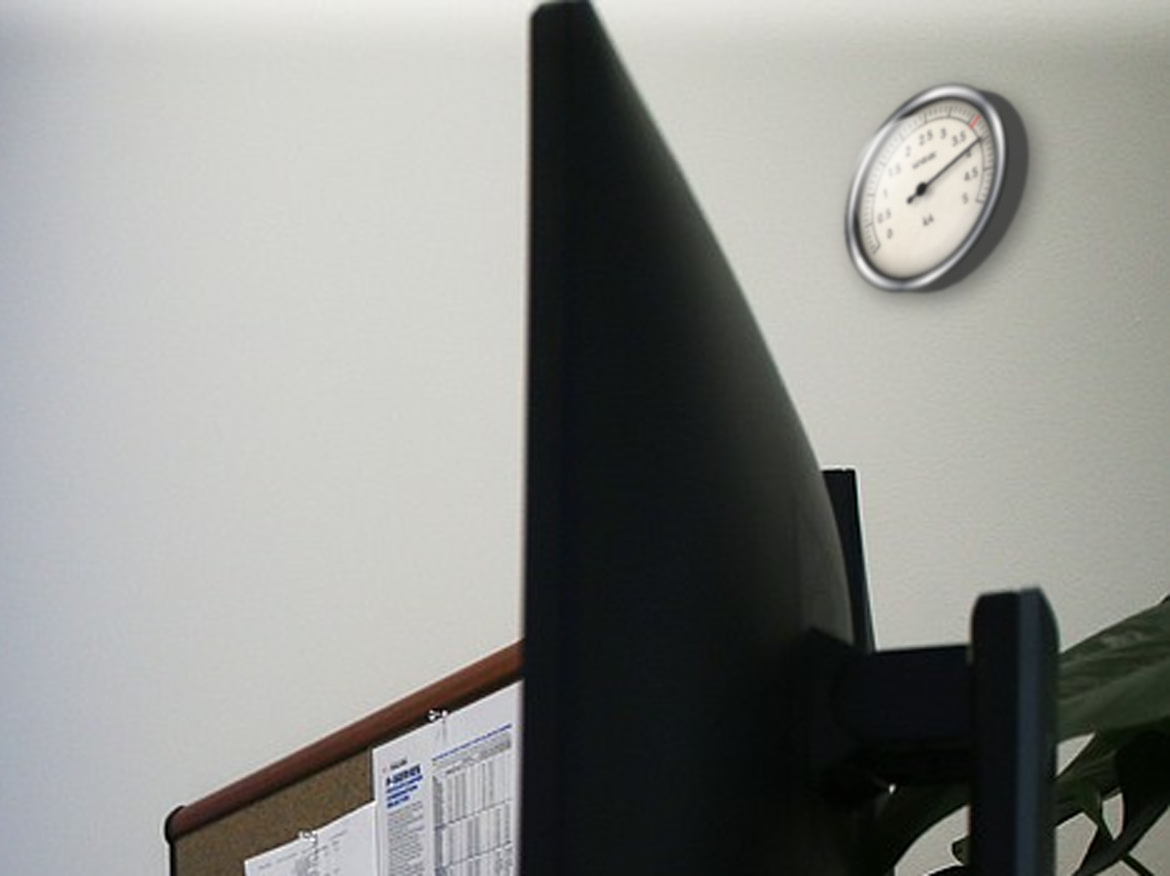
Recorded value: 4 kA
